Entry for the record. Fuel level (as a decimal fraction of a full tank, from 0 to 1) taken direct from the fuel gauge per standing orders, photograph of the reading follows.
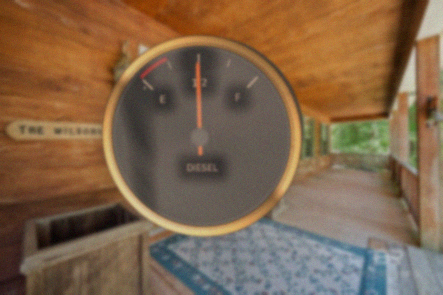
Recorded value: 0.5
